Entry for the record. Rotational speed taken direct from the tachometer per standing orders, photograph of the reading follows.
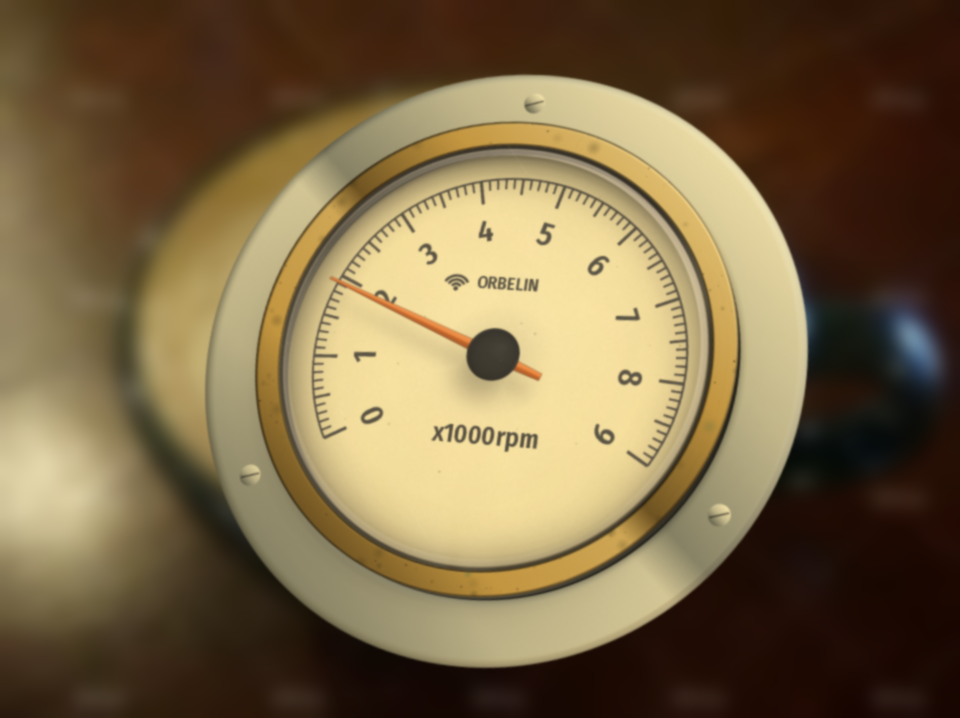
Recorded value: 1900 rpm
